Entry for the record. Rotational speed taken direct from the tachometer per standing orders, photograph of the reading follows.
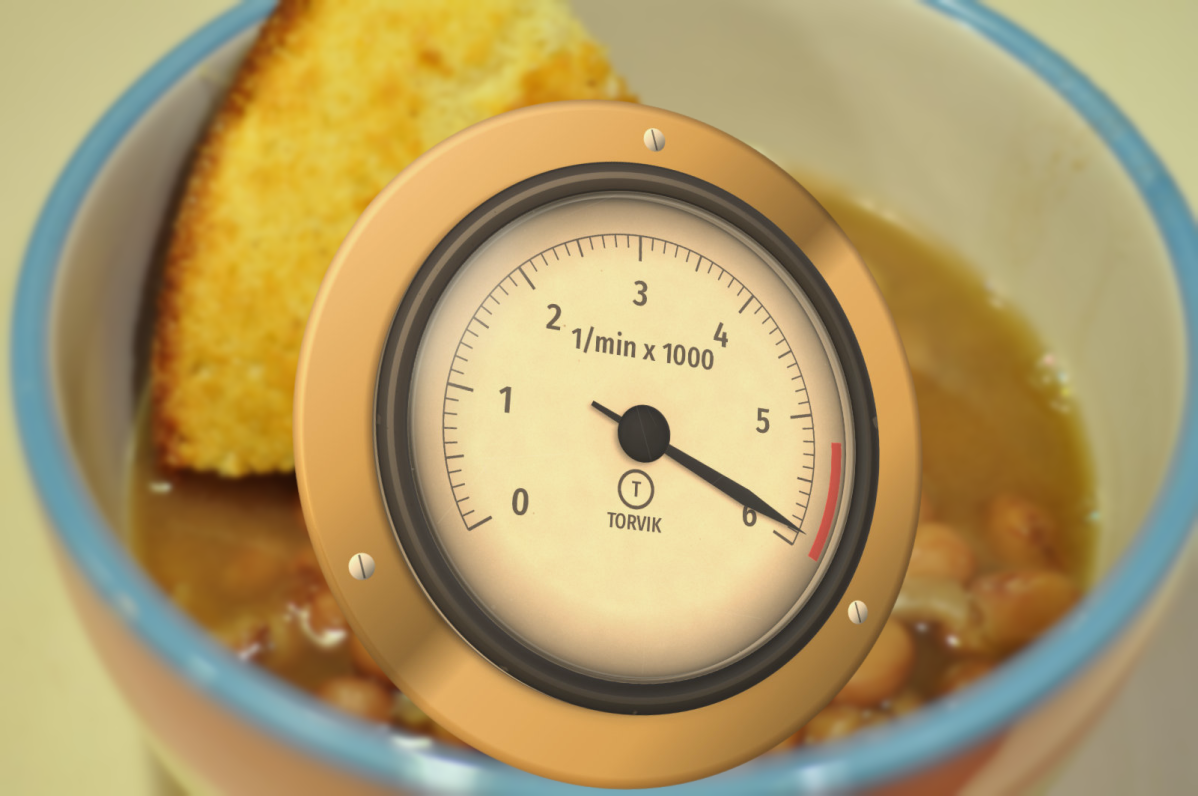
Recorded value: 5900 rpm
